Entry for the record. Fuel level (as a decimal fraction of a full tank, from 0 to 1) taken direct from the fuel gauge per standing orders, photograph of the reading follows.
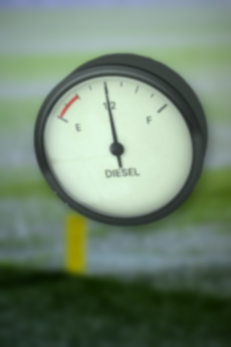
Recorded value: 0.5
